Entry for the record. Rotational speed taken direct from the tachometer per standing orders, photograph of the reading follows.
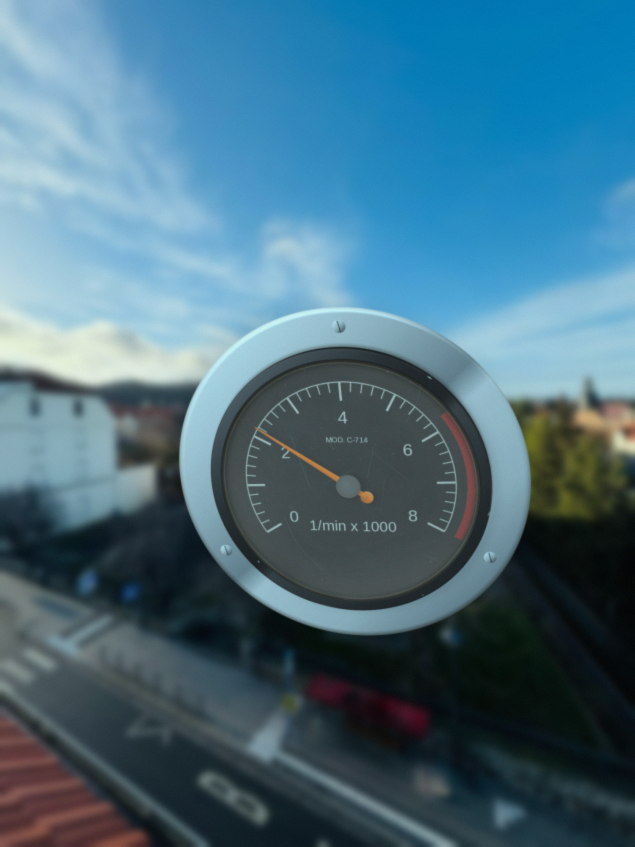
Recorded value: 2200 rpm
